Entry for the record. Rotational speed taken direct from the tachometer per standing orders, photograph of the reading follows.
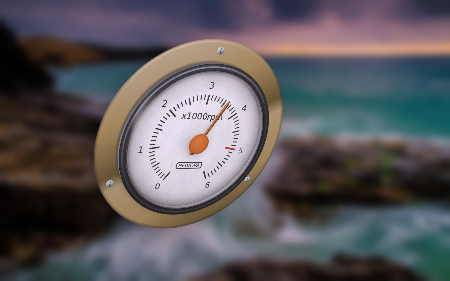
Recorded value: 3500 rpm
